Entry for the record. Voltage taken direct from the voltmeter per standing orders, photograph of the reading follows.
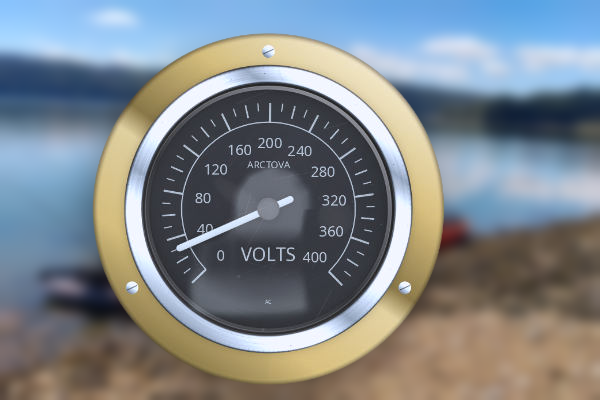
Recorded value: 30 V
